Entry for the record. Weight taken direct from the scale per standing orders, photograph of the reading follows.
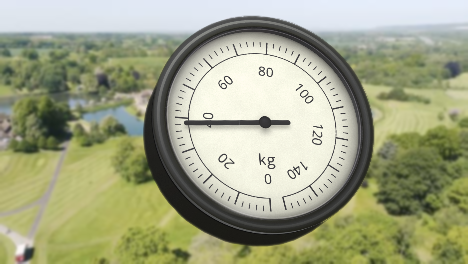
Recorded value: 38 kg
